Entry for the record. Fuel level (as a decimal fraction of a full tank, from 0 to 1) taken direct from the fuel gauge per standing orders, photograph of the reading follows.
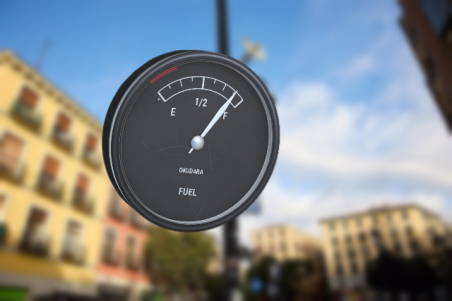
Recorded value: 0.875
